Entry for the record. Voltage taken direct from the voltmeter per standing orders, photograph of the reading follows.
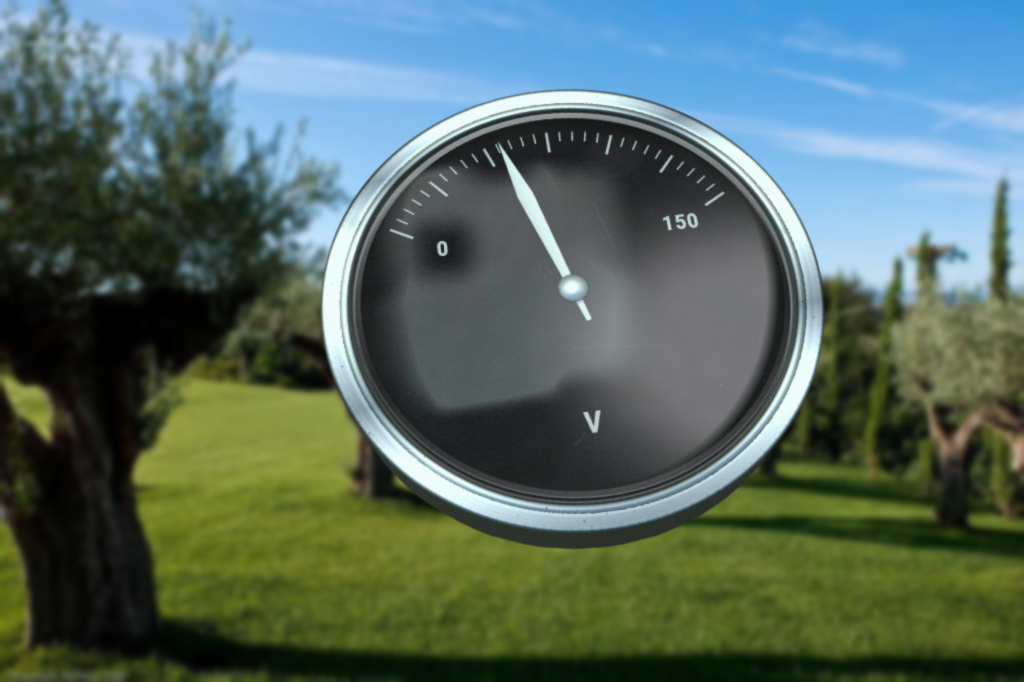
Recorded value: 55 V
